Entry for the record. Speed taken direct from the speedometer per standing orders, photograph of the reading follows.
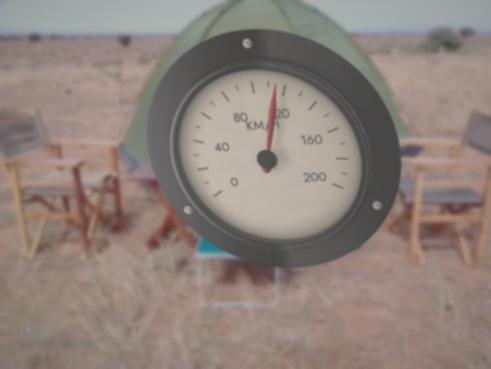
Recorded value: 115 km/h
